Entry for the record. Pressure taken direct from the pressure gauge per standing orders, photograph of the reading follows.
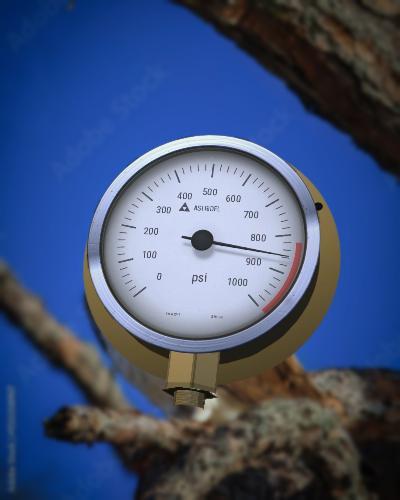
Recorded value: 860 psi
